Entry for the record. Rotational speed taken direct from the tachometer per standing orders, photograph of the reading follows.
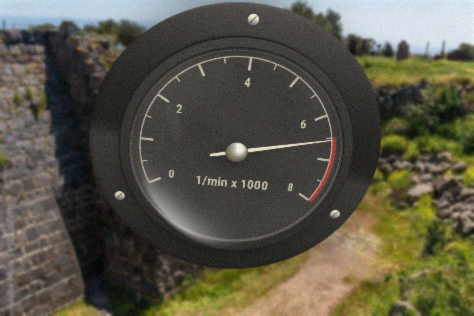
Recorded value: 6500 rpm
